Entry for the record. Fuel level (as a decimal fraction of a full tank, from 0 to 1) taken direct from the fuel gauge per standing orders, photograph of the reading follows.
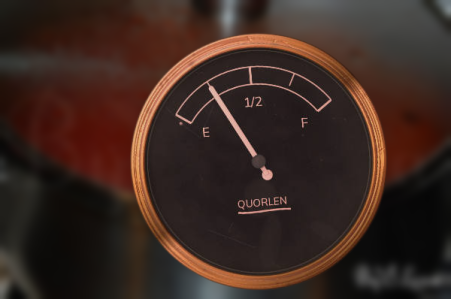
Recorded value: 0.25
